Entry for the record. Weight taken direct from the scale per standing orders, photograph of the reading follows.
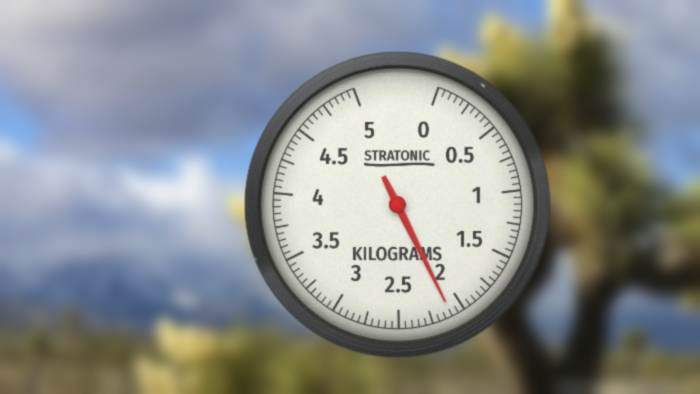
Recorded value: 2.1 kg
